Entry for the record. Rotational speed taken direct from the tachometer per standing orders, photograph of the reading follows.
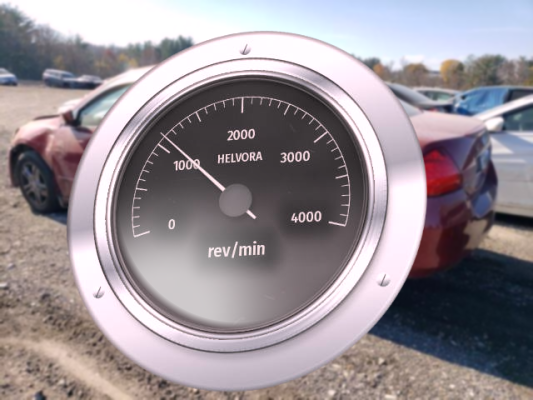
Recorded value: 1100 rpm
